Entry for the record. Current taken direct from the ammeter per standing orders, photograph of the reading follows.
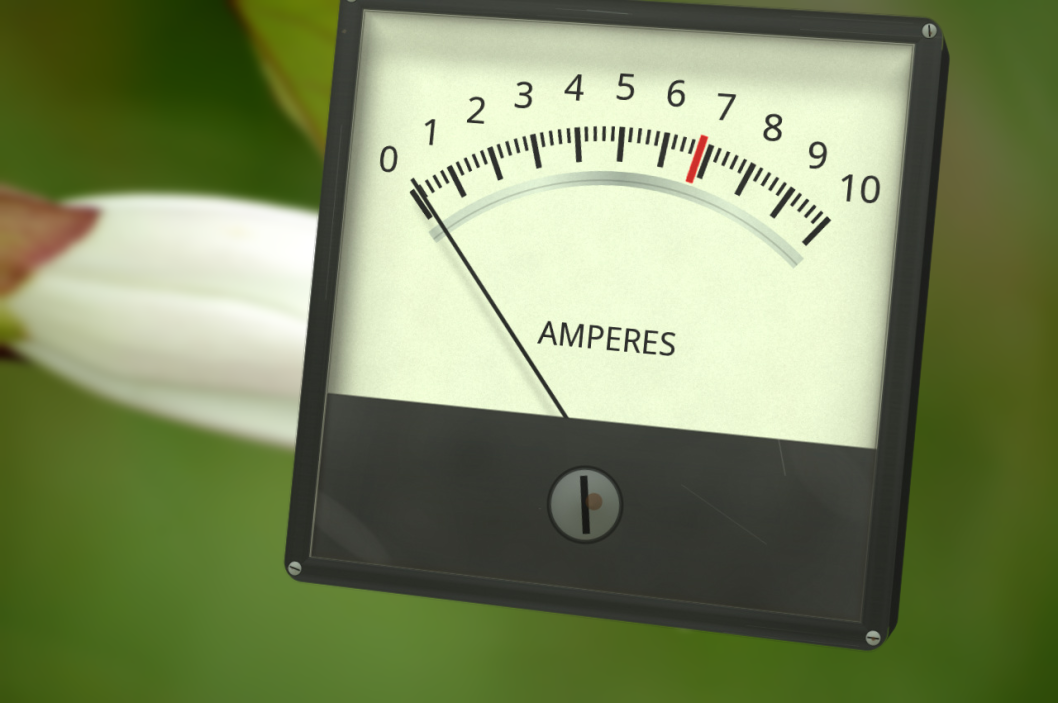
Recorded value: 0.2 A
